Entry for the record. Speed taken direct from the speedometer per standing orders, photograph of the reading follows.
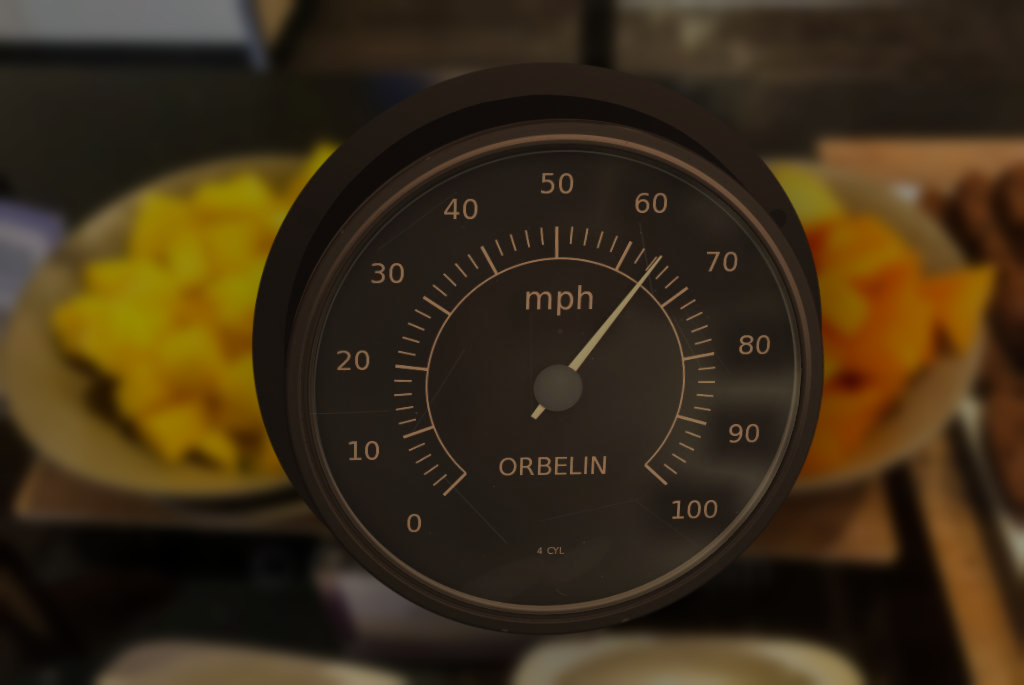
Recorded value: 64 mph
